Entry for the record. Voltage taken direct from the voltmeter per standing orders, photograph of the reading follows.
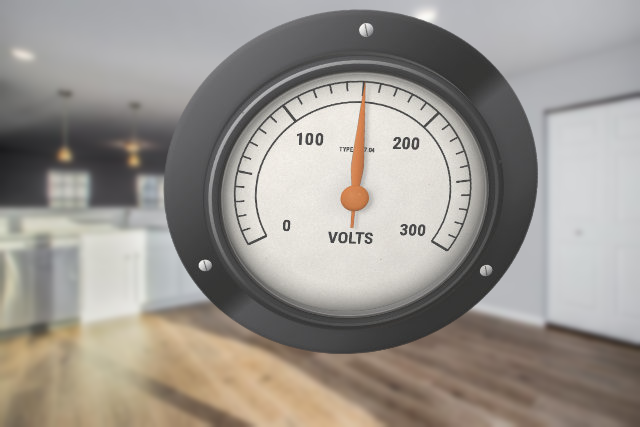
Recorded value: 150 V
